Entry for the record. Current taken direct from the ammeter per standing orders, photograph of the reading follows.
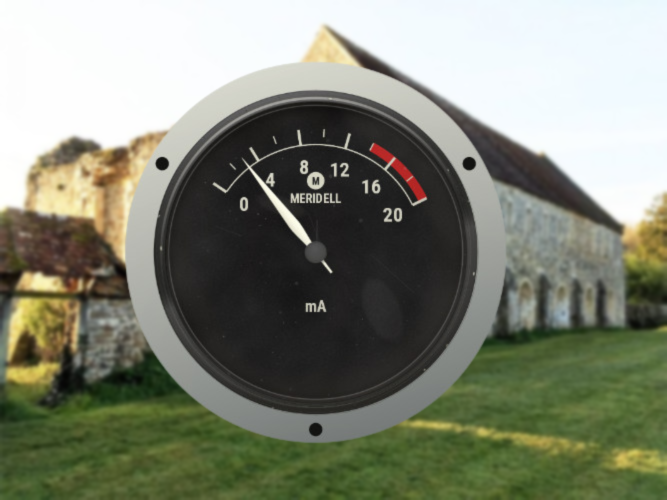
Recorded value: 3 mA
